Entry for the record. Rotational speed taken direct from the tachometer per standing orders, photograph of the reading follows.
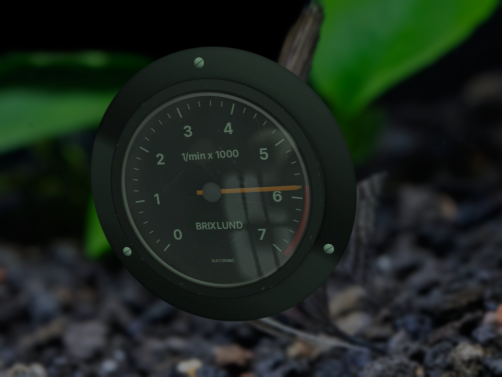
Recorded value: 5800 rpm
